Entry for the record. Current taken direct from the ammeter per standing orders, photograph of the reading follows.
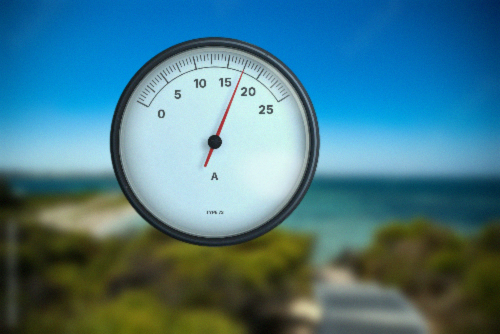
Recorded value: 17.5 A
